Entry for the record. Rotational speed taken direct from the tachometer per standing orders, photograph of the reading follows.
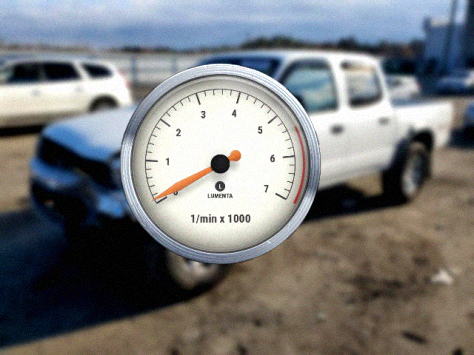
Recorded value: 100 rpm
